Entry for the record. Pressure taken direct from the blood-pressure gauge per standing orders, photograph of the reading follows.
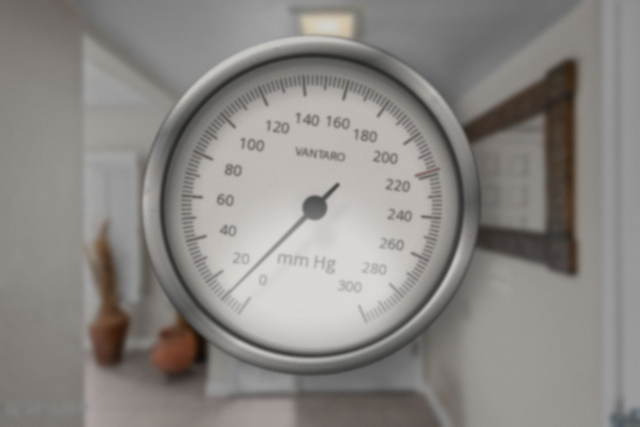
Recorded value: 10 mmHg
